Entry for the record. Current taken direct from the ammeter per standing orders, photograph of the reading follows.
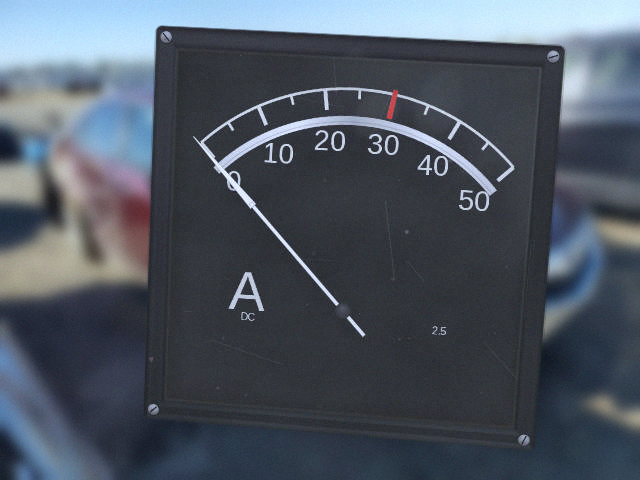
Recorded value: 0 A
